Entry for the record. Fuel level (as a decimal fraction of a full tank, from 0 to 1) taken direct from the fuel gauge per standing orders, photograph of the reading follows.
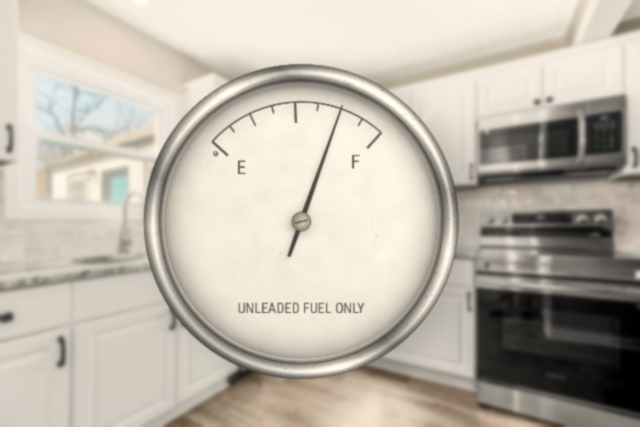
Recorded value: 0.75
